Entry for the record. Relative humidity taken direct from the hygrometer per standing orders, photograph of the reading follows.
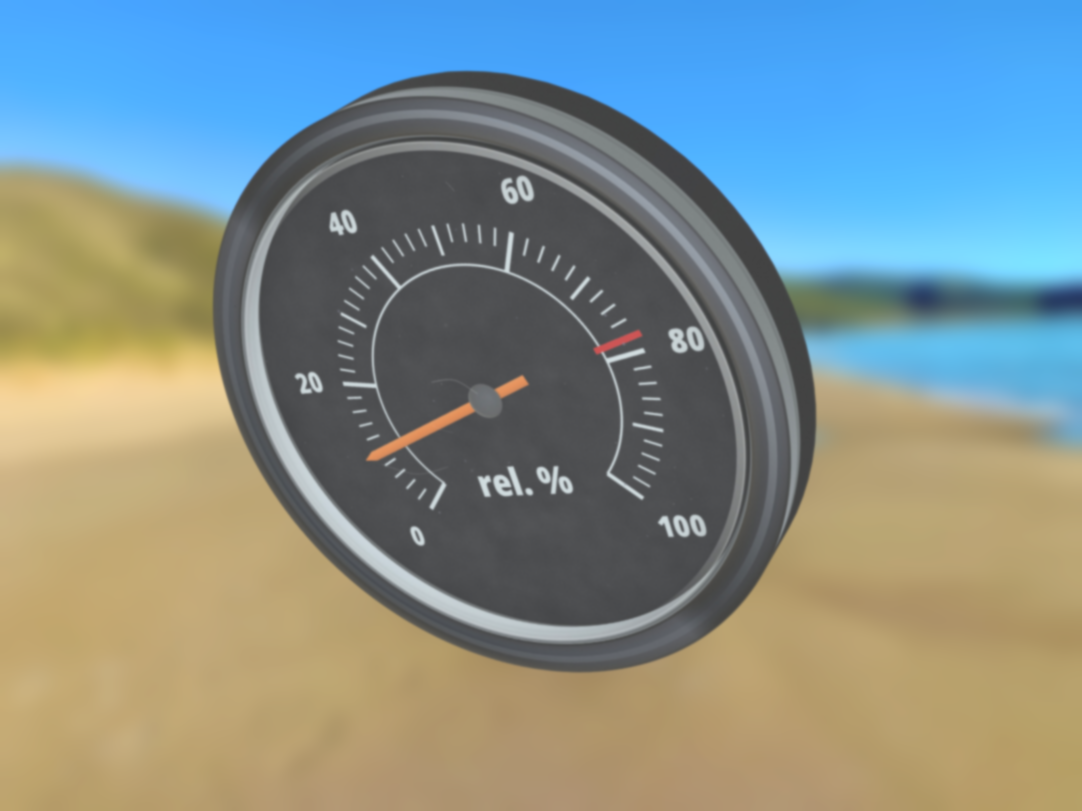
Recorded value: 10 %
